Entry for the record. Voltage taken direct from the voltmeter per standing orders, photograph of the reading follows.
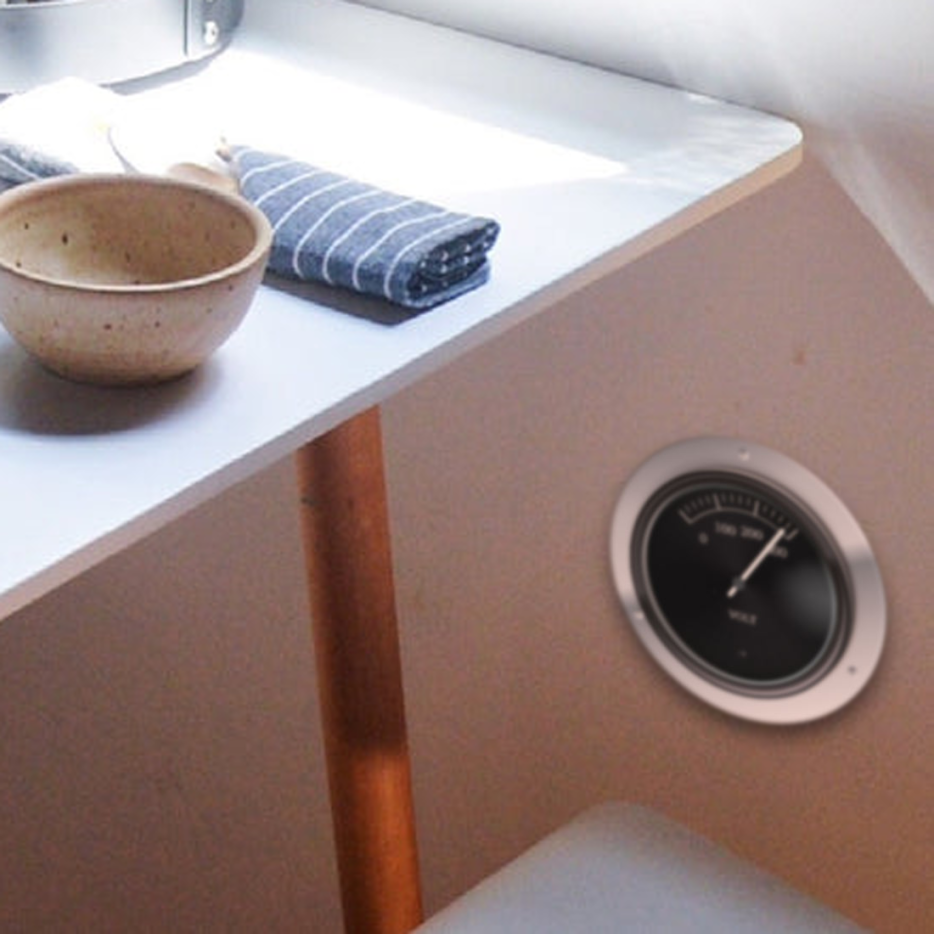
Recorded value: 280 V
